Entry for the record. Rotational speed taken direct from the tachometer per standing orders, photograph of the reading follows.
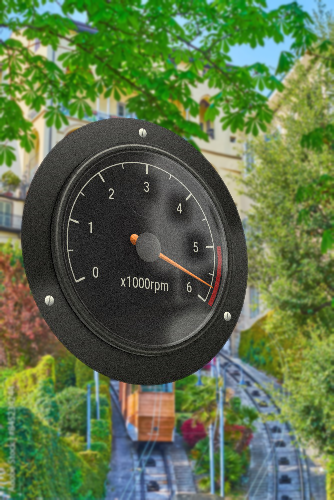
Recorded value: 5750 rpm
